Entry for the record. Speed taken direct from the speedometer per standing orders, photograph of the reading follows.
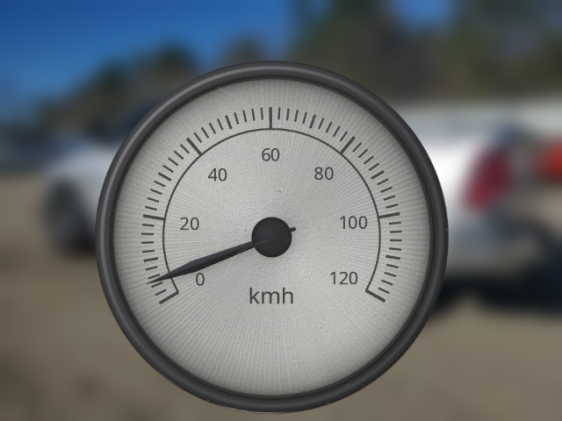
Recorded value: 5 km/h
